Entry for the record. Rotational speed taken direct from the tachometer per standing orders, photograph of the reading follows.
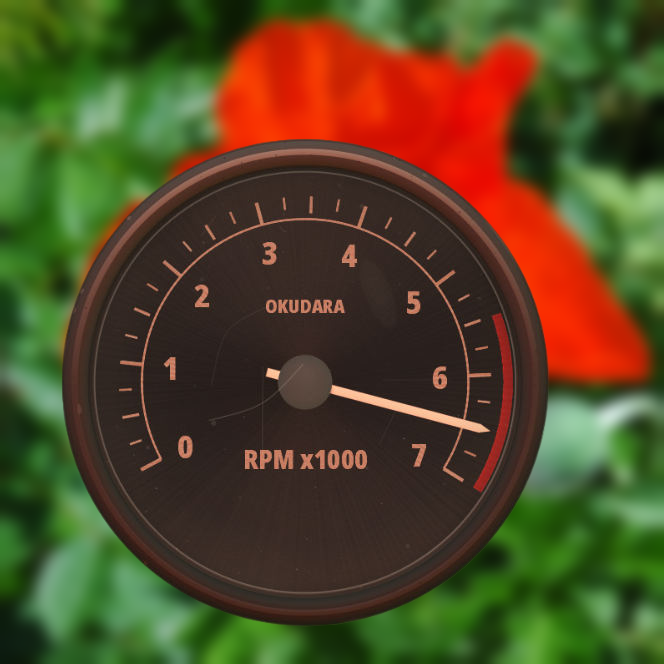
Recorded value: 6500 rpm
